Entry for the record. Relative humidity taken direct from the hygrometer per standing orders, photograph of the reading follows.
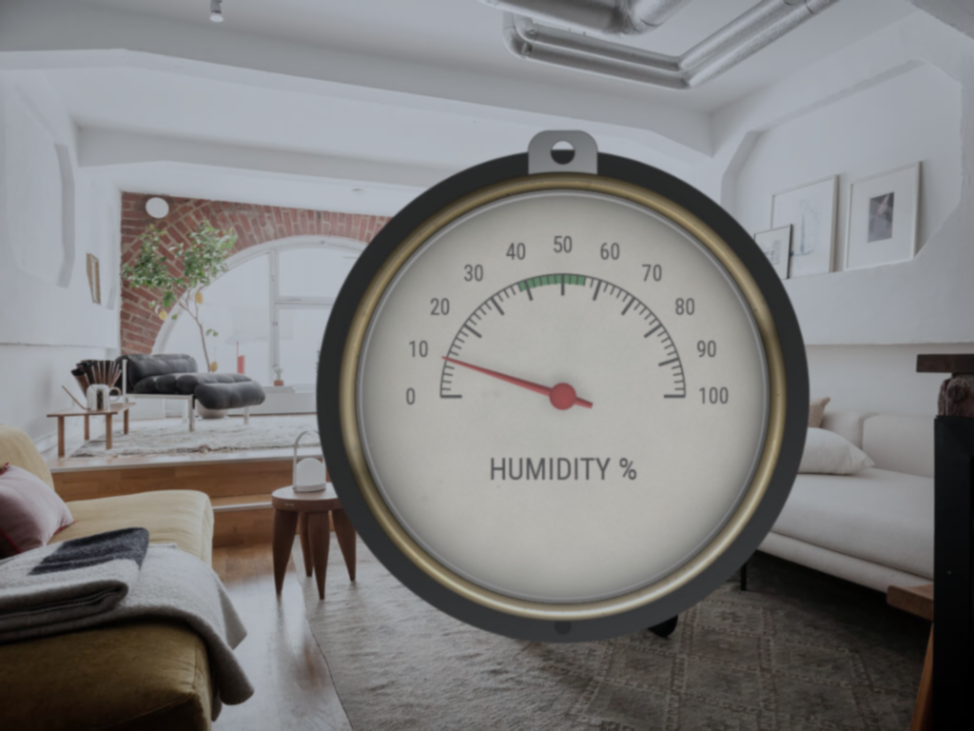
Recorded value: 10 %
